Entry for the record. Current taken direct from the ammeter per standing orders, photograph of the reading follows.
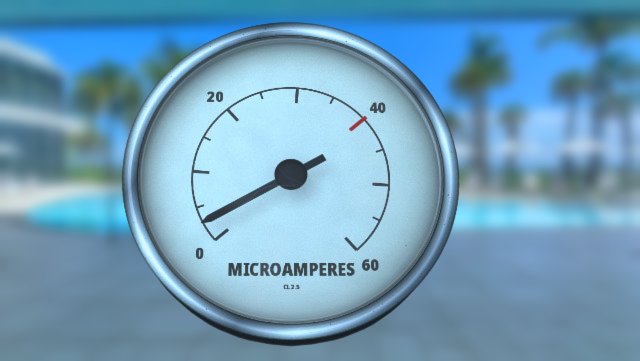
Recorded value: 2.5 µA
